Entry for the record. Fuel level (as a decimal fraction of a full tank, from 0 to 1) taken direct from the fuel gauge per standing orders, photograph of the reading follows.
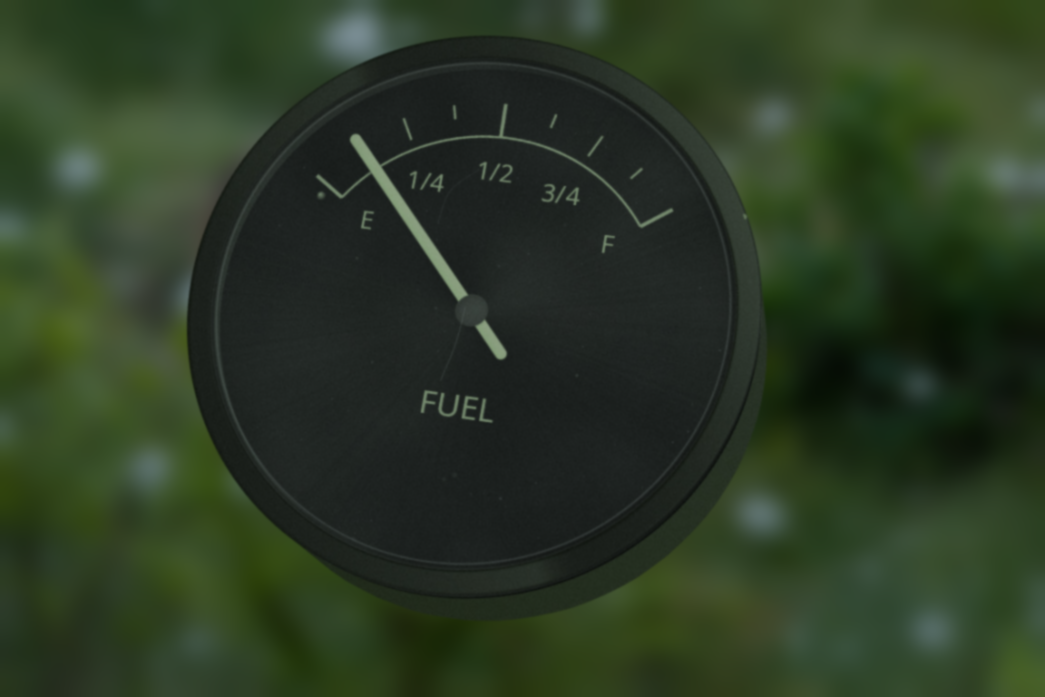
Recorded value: 0.125
